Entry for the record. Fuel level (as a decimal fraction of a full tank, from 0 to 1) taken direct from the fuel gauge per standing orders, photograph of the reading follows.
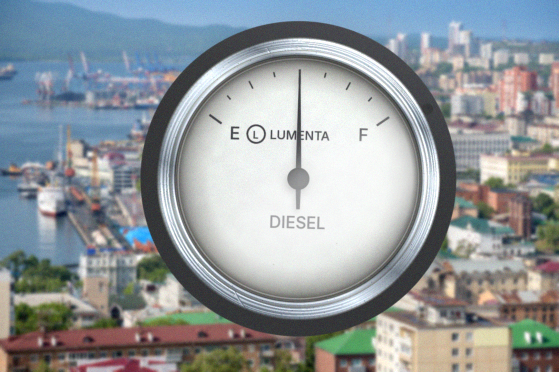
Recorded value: 0.5
